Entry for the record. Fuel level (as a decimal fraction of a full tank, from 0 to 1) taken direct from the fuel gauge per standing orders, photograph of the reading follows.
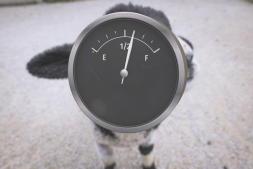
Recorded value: 0.625
